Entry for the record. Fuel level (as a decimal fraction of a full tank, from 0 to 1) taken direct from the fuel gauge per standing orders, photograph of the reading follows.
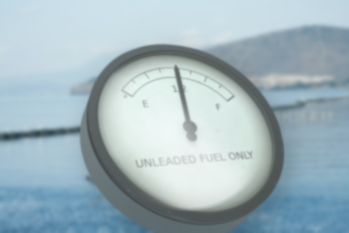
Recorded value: 0.5
